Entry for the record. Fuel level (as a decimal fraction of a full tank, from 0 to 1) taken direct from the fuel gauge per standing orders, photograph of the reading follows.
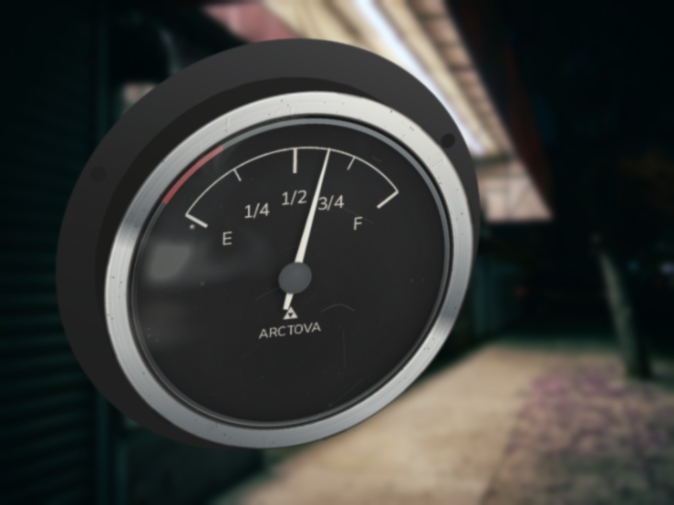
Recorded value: 0.625
